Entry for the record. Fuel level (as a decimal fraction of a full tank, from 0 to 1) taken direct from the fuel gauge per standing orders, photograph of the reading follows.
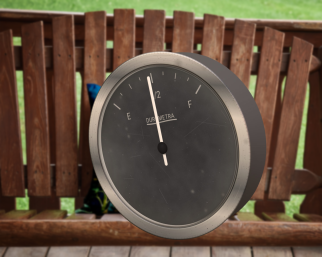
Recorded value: 0.5
